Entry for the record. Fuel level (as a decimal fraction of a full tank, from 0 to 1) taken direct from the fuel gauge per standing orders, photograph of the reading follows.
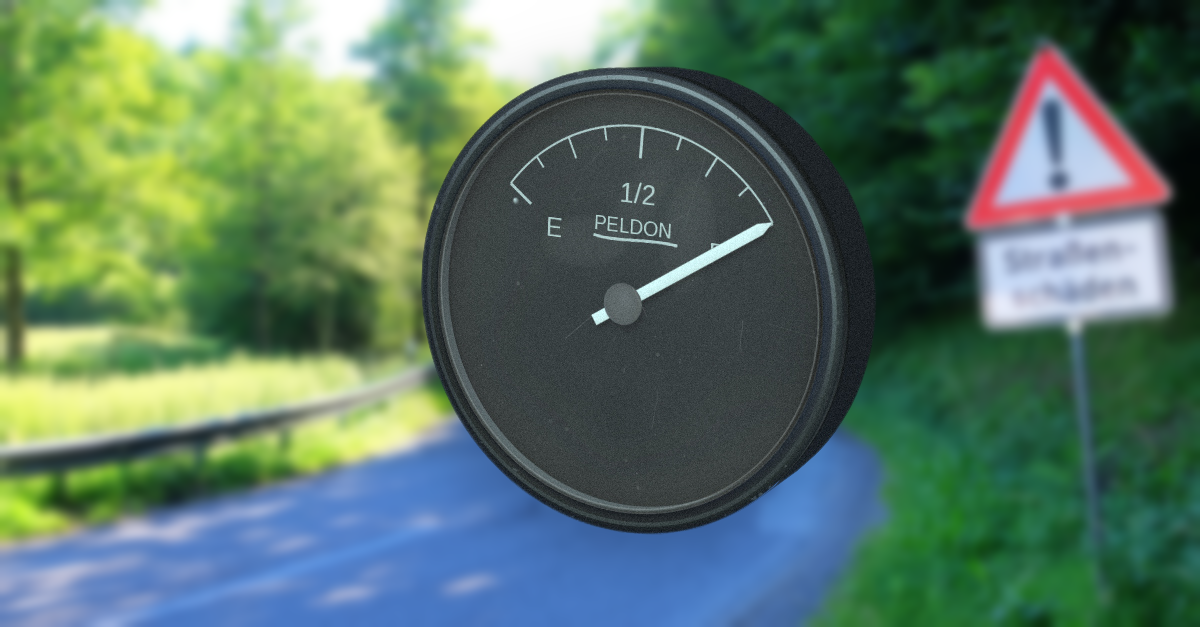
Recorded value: 1
